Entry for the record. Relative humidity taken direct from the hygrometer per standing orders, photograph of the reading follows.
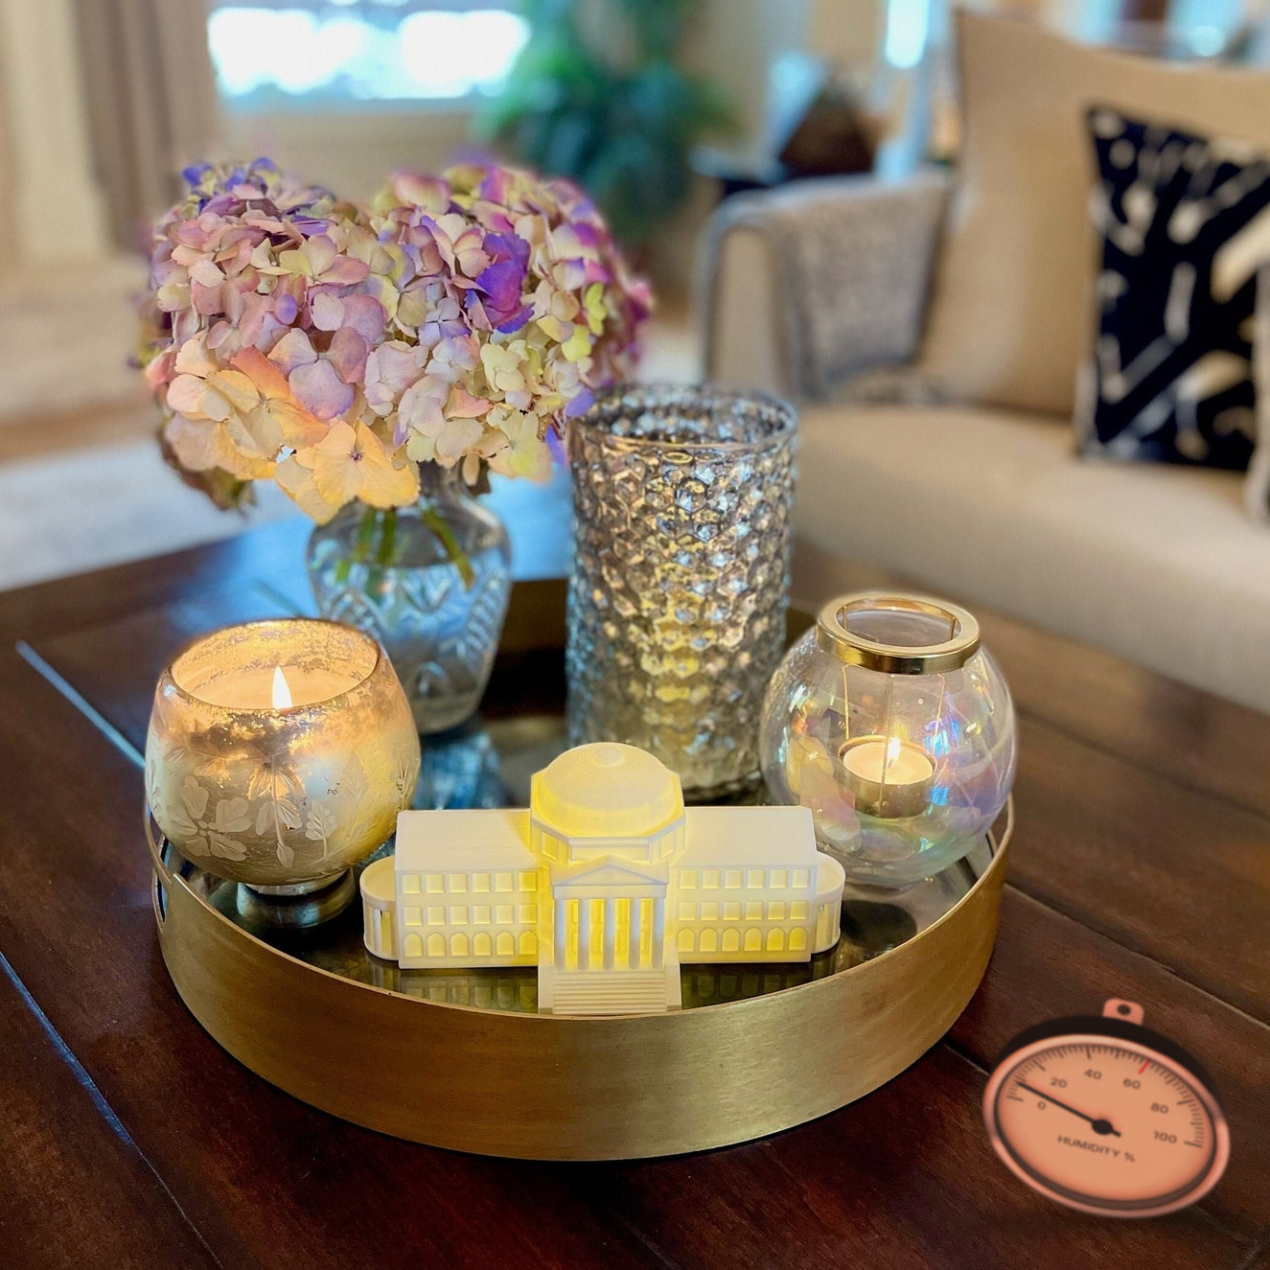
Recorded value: 10 %
